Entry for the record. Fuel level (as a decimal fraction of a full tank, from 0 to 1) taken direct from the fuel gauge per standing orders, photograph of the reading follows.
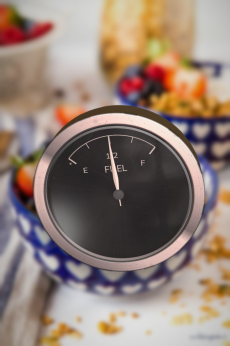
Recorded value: 0.5
